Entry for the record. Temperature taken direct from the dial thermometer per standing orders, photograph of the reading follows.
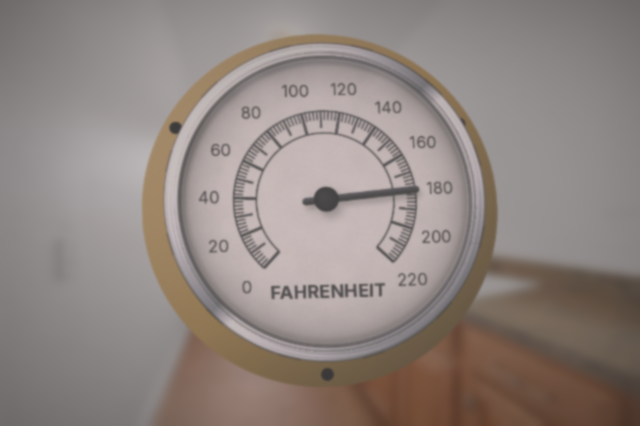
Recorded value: 180 °F
